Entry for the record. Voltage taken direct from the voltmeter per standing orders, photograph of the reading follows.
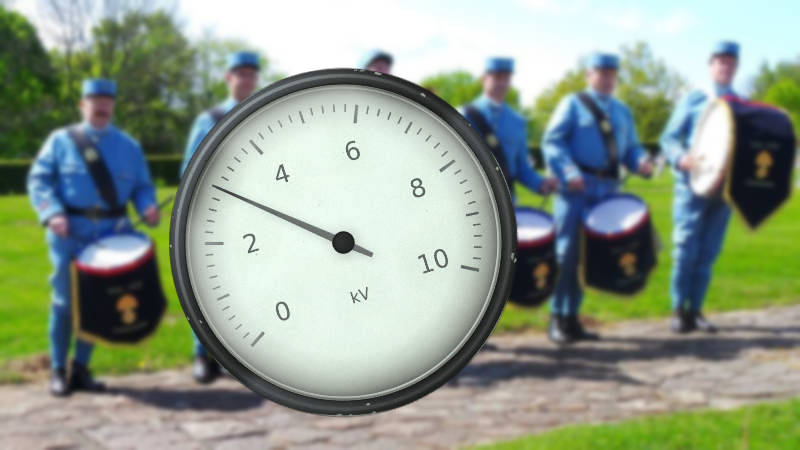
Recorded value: 3 kV
